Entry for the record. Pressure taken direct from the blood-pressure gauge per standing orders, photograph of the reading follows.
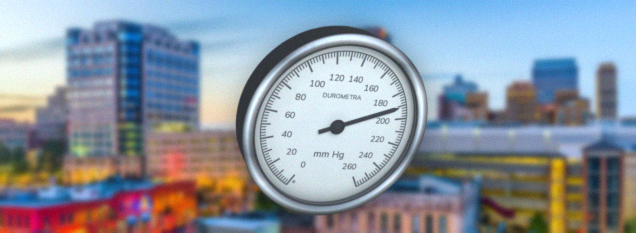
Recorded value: 190 mmHg
